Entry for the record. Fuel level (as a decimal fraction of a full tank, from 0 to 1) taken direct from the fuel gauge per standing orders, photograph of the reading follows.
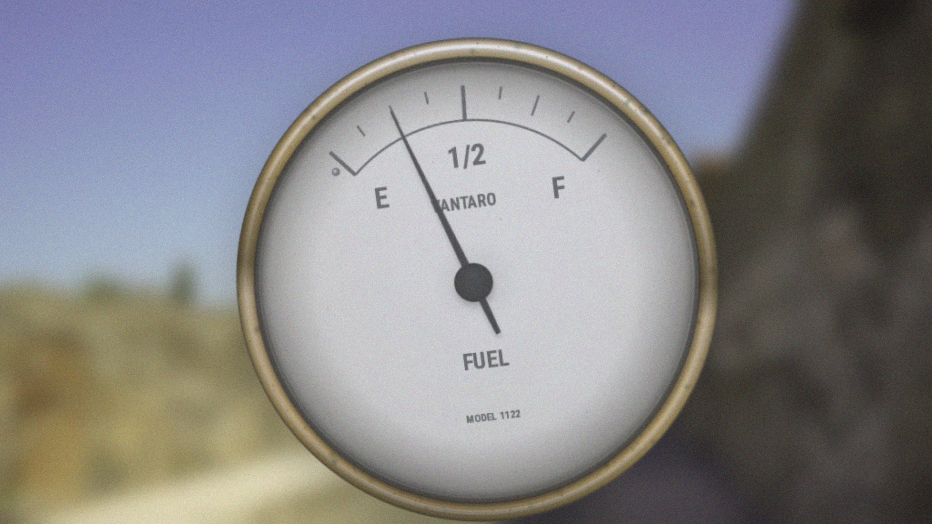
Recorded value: 0.25
